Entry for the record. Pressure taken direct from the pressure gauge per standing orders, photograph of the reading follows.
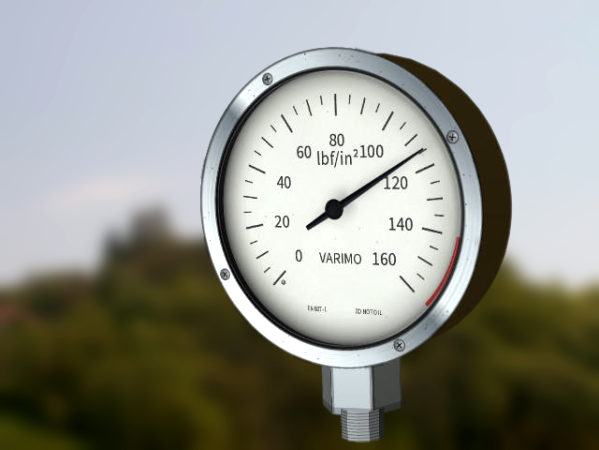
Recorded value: 115 psi
